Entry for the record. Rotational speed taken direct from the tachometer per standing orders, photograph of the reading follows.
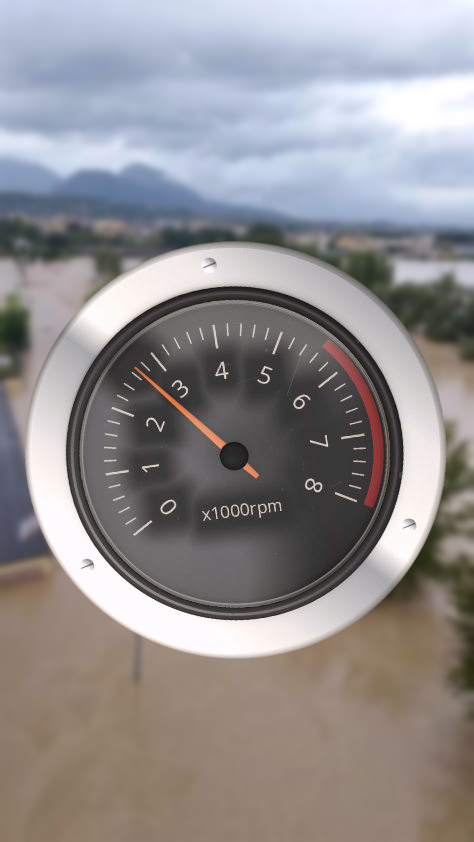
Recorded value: 2700 rpm
